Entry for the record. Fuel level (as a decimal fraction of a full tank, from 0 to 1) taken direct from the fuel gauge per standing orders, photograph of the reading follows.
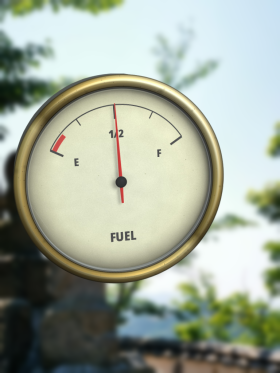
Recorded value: 0.5
